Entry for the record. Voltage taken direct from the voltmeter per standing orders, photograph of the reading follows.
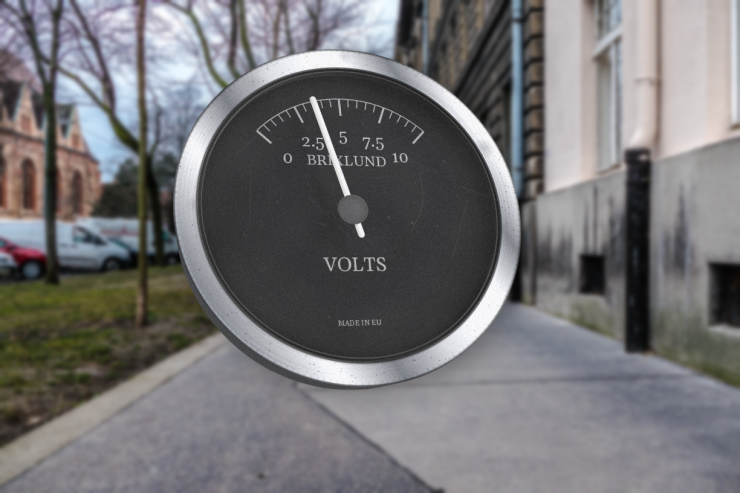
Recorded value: 3.5 V
